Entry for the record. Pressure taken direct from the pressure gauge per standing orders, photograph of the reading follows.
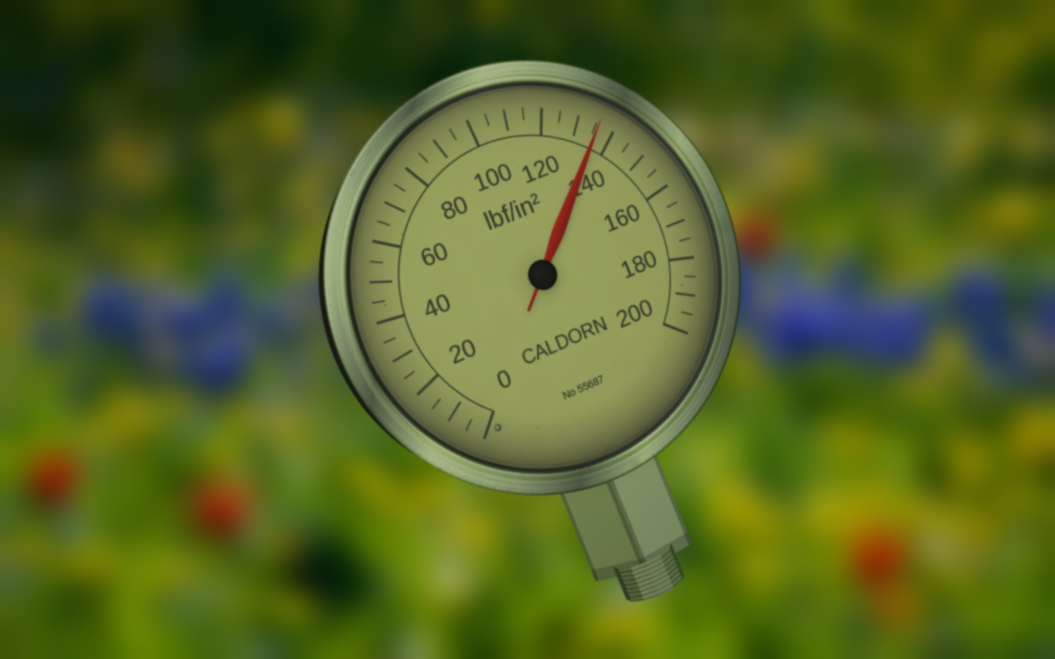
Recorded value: 135 psi
